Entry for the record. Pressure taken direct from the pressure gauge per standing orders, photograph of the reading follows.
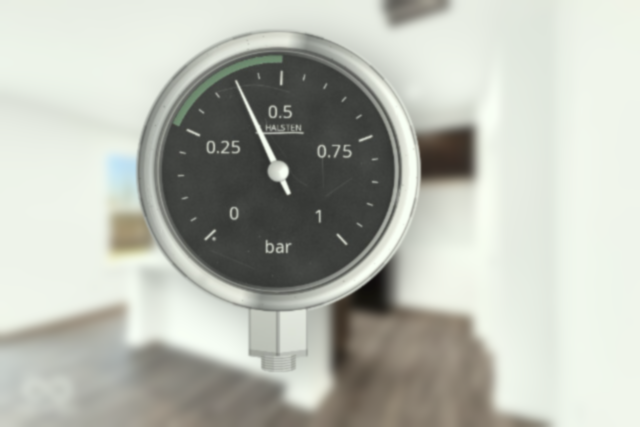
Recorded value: 0.4 bar
